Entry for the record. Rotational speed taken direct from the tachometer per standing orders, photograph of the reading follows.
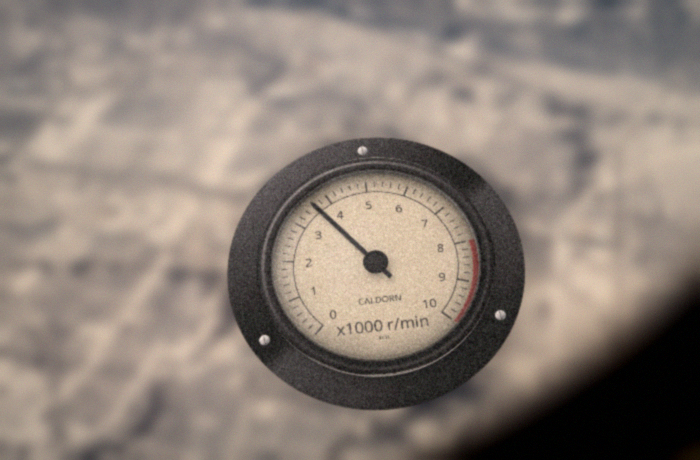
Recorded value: 3600 rpm
